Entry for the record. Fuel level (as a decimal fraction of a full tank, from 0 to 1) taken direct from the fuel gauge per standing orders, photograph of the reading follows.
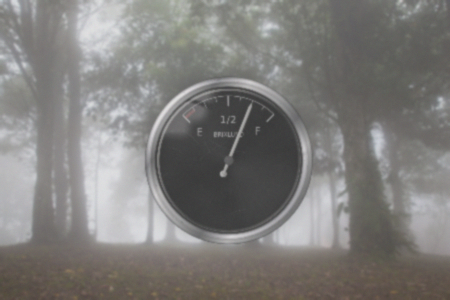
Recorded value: 0.75
